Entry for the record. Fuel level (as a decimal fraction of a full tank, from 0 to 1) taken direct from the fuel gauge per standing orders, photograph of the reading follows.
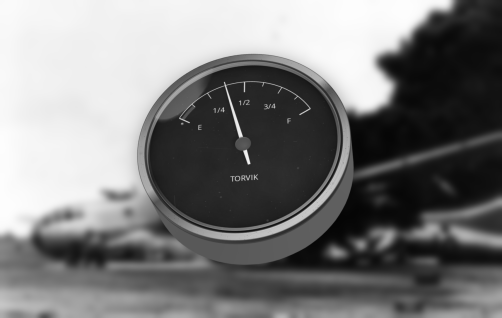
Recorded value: 0.375
